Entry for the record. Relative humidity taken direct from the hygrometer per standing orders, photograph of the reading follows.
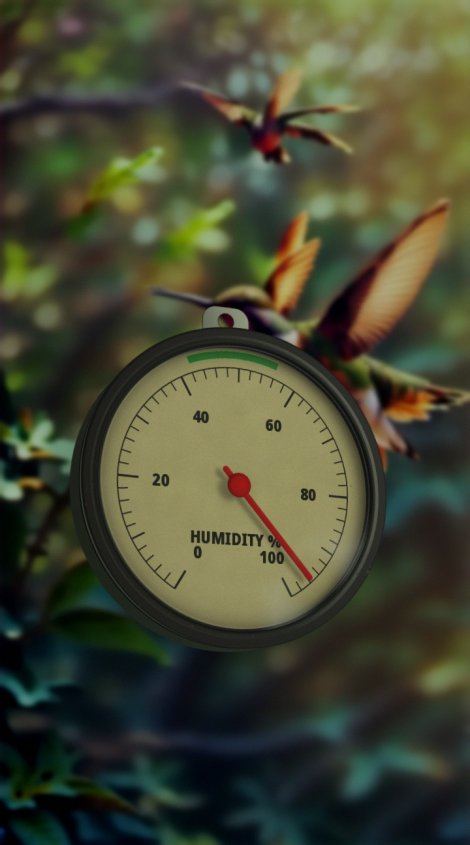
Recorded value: 96 %
